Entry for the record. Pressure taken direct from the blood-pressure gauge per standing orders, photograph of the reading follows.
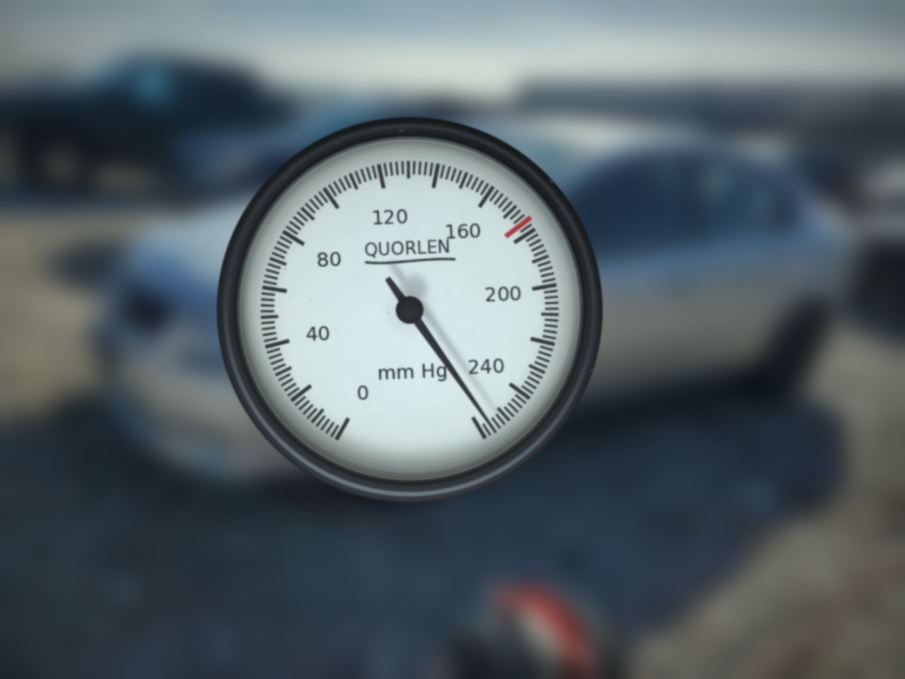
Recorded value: 256 mmHg
